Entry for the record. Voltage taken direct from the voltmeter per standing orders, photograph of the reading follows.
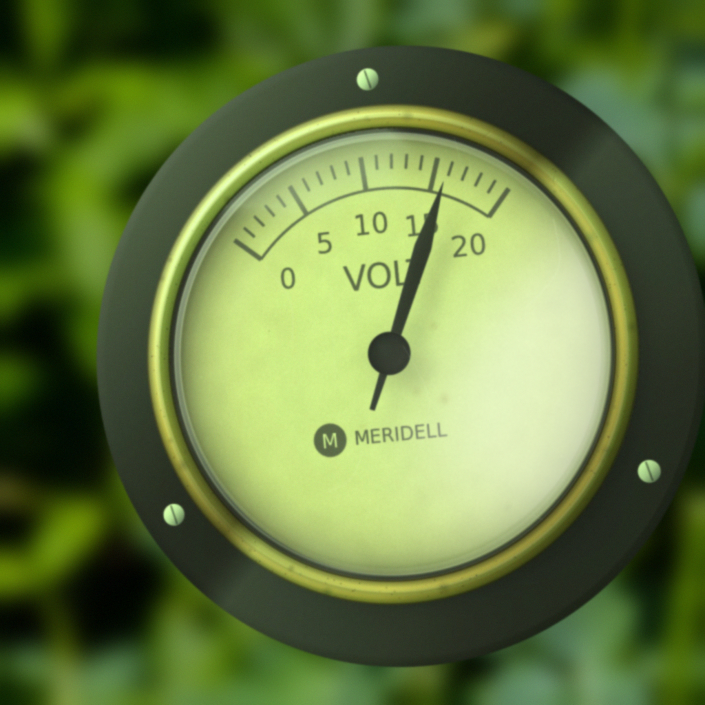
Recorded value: 16 V
